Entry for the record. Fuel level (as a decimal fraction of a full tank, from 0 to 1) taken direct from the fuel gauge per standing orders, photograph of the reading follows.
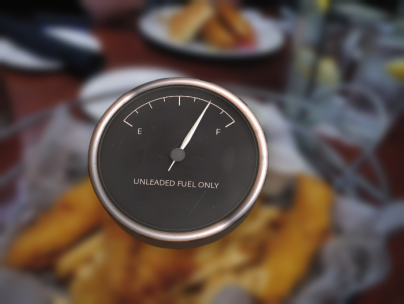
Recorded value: 0.75
